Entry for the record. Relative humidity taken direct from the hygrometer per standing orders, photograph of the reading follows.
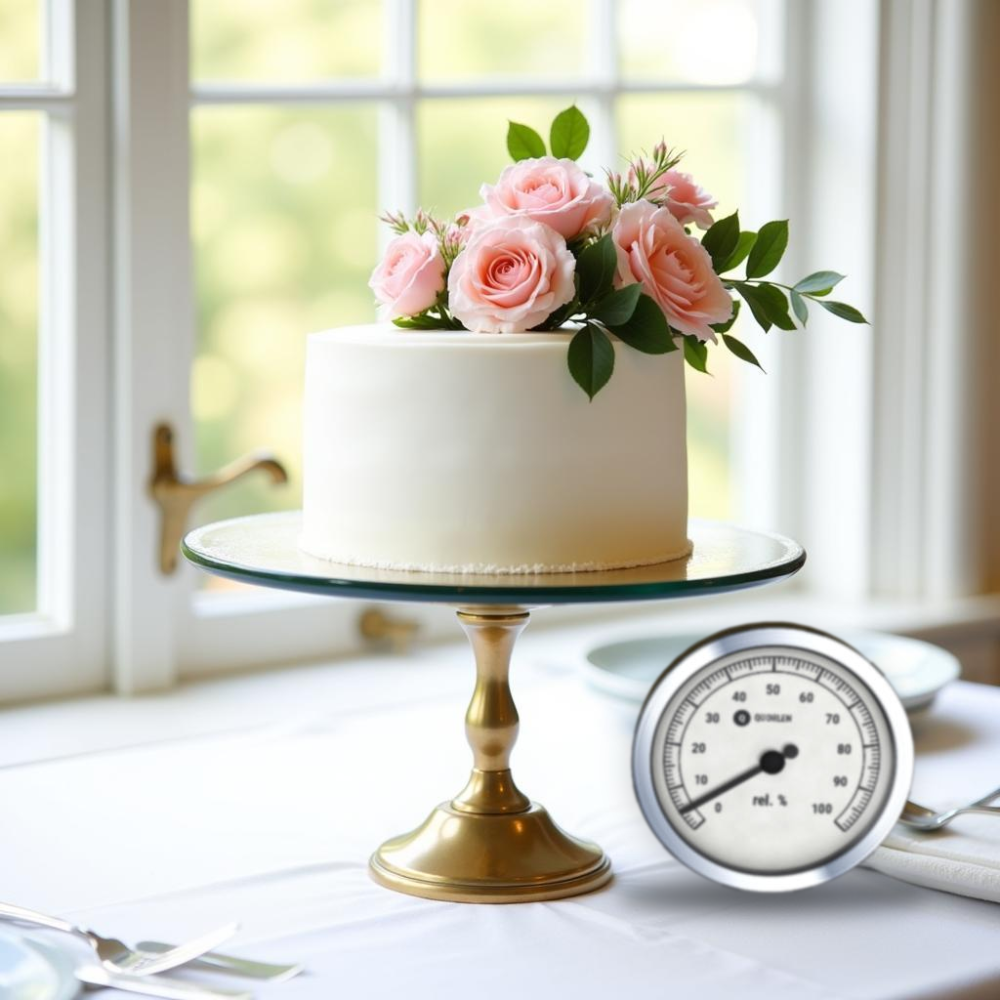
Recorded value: 5 %
